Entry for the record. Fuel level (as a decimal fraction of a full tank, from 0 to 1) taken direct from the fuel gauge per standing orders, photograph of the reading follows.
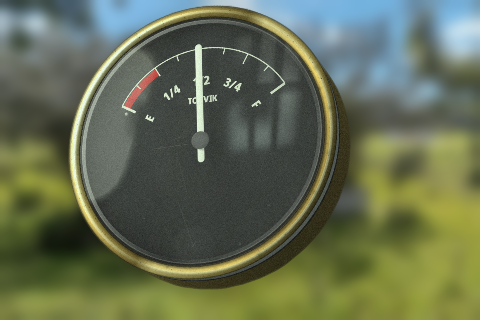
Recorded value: 0.5
